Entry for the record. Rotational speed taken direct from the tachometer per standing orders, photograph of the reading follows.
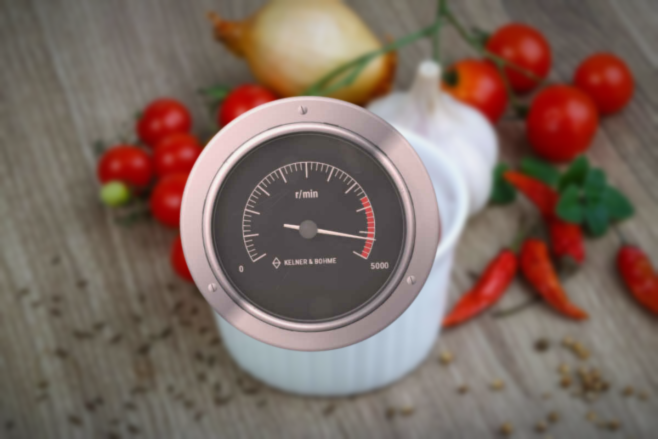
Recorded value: 4600 rpm
